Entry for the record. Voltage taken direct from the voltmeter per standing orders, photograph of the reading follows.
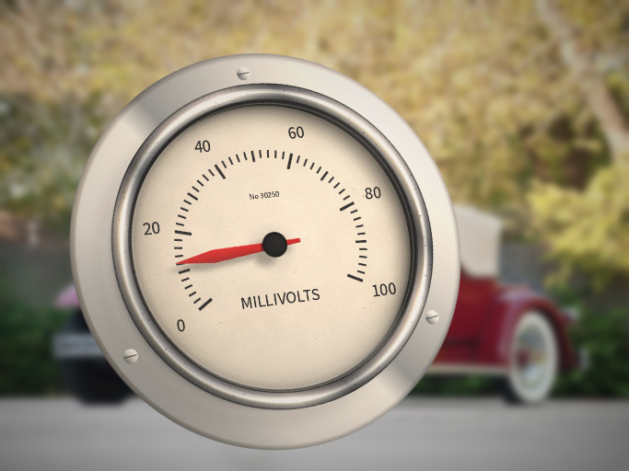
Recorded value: 12 mV
